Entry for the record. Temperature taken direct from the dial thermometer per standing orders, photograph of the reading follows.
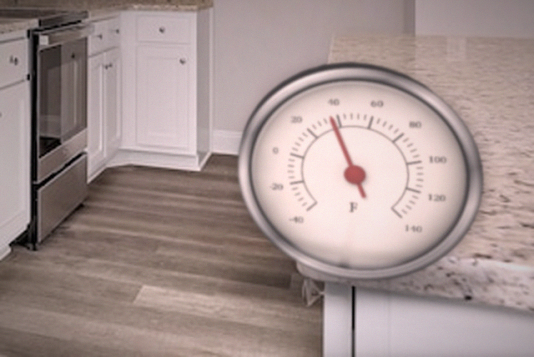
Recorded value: 36 °F
